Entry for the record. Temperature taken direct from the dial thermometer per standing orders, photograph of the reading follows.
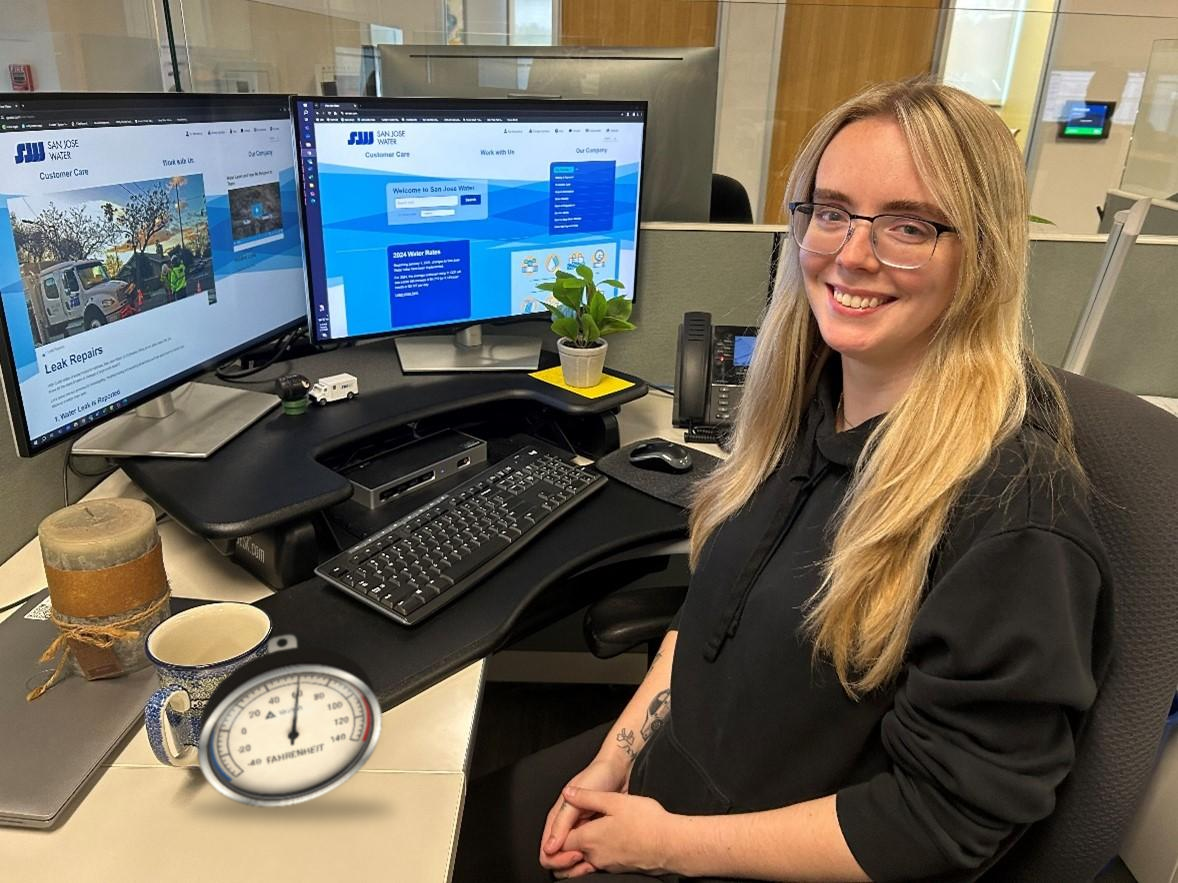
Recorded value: 60 °F
